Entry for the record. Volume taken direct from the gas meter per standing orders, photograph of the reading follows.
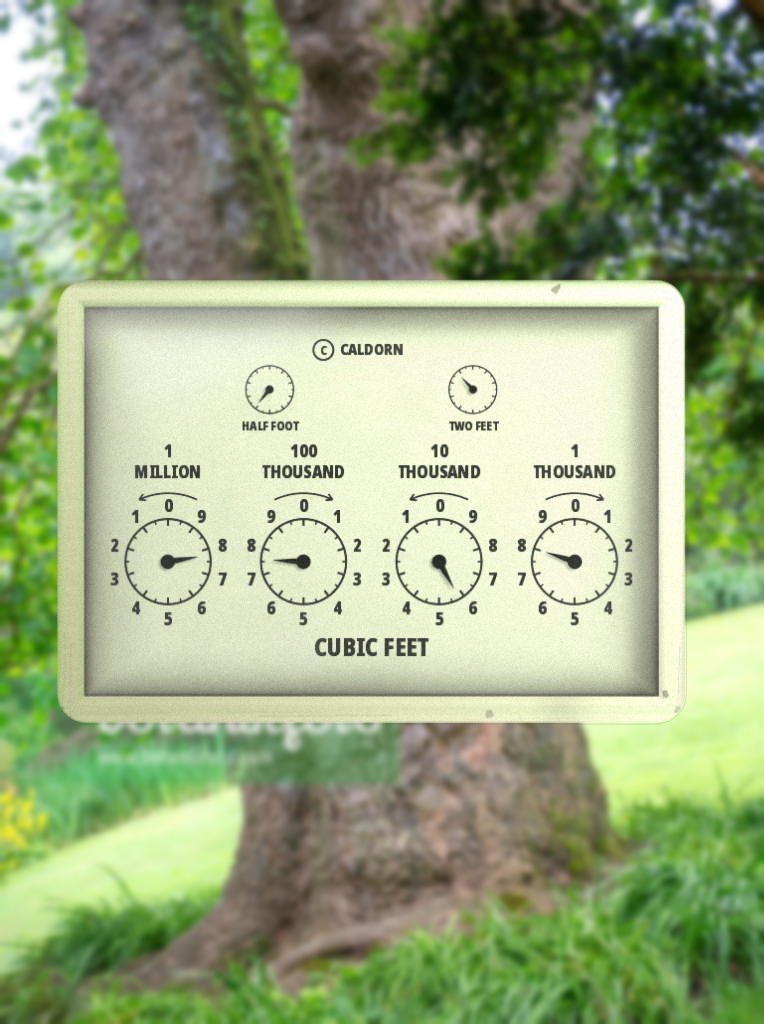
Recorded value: 775800 ft³
